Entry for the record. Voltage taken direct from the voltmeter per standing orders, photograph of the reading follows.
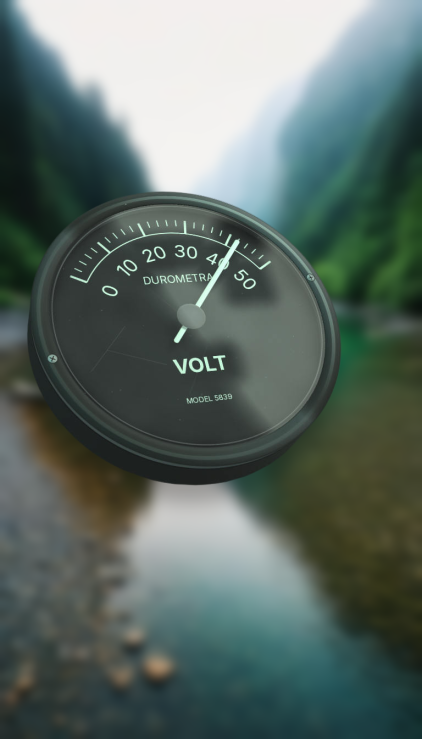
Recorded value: 42 V
